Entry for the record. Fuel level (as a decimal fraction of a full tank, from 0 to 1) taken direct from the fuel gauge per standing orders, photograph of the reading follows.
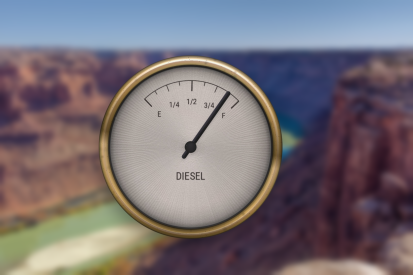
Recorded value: 0.875
